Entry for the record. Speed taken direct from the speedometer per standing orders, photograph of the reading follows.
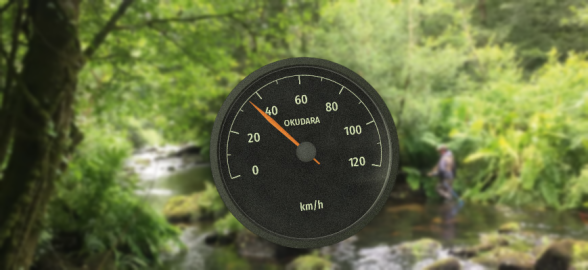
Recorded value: 35 km/h
